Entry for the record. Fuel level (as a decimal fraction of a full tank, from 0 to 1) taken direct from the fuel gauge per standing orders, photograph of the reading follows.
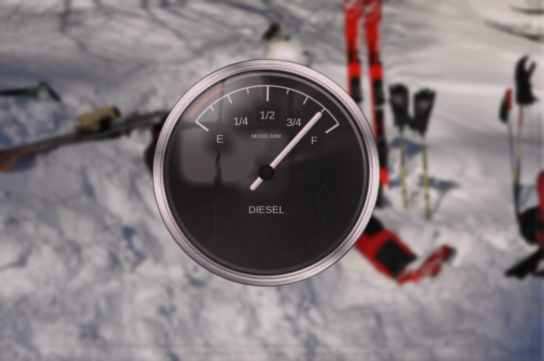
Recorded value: 0.875
